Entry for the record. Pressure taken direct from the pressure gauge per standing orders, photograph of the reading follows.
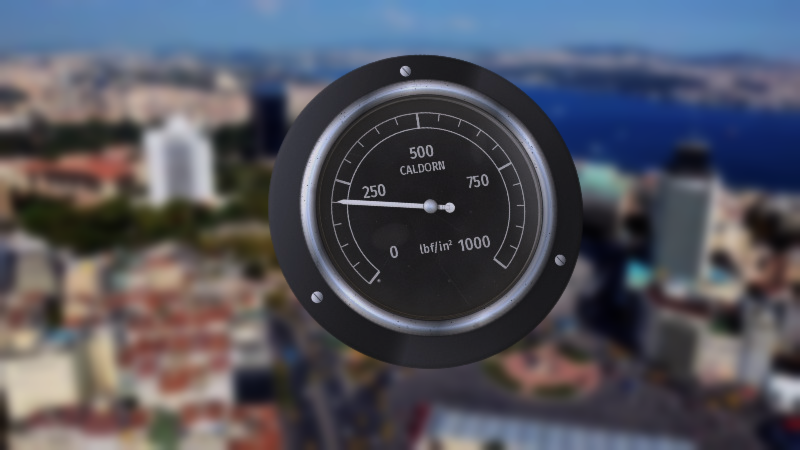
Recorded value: 200 psi
